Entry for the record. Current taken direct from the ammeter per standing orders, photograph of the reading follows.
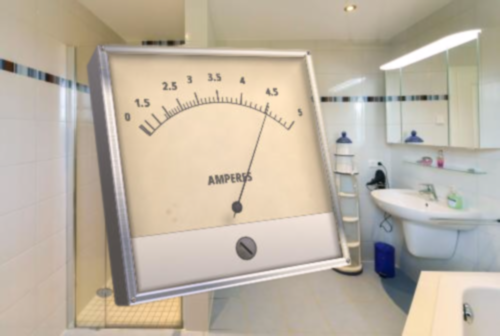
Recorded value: 4.5 A
